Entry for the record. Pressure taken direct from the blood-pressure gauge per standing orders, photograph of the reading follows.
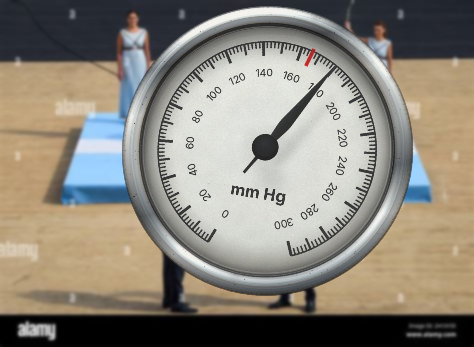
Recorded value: 180 mmHg
